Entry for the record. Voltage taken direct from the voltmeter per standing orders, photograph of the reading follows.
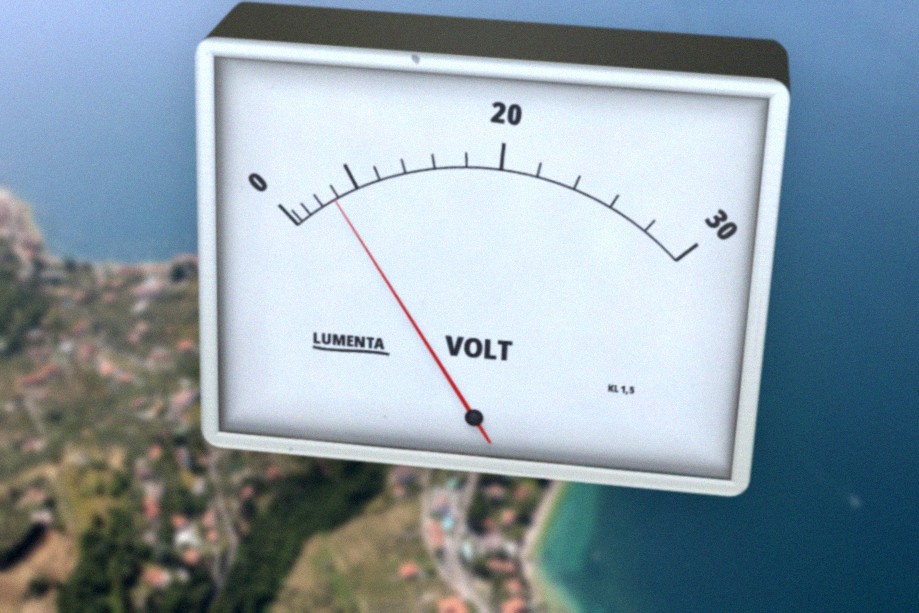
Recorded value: 8 V
